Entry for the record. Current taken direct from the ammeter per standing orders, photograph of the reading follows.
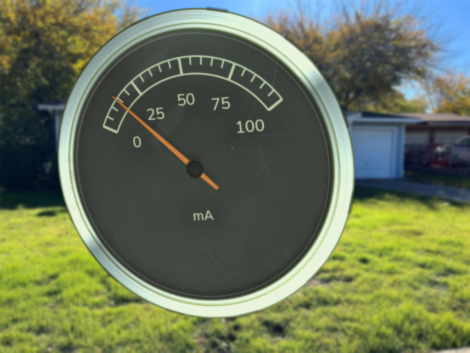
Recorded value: 15 mA
